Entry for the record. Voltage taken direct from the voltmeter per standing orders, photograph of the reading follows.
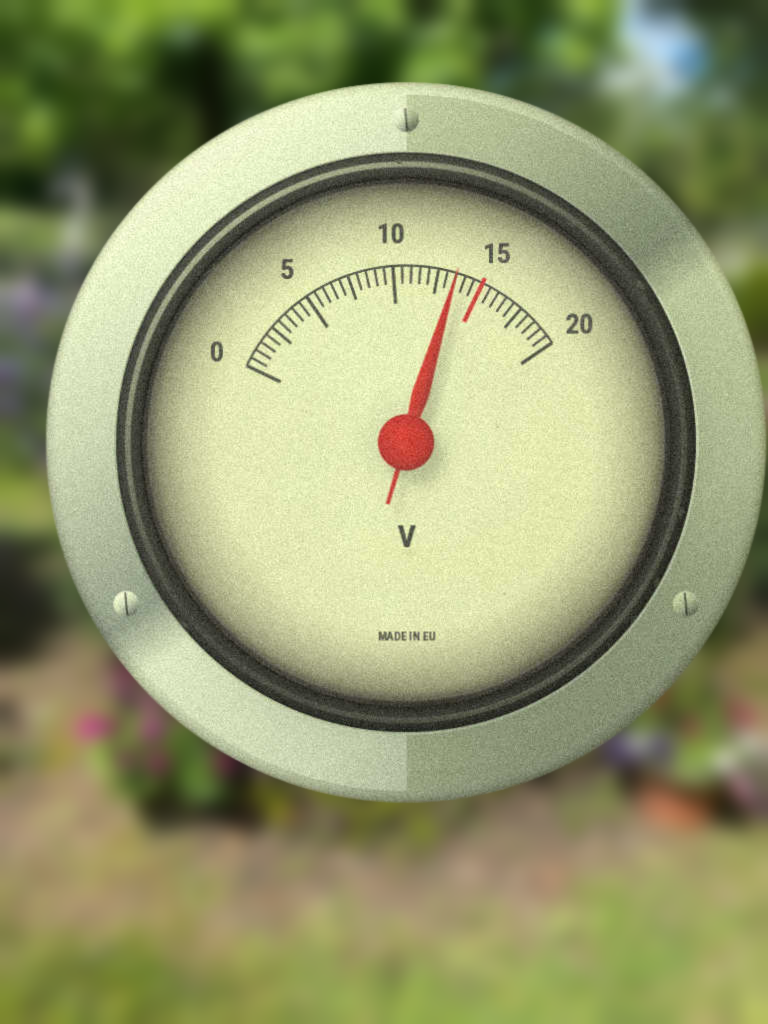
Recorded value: 13.5 V
